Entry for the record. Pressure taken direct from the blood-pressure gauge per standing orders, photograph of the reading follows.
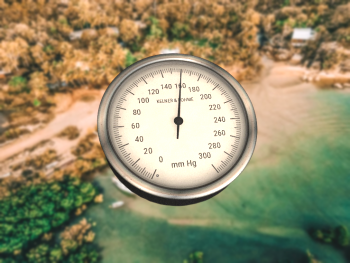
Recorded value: 160 mmHg
